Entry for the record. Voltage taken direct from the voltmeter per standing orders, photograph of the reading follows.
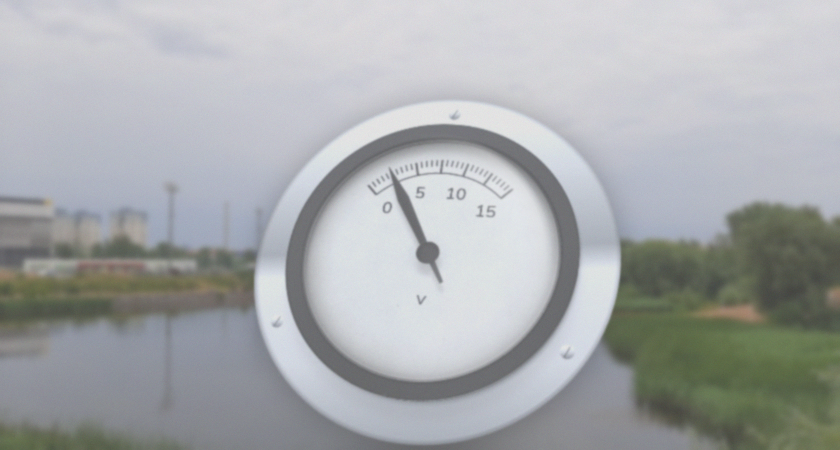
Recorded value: 2.5 V
